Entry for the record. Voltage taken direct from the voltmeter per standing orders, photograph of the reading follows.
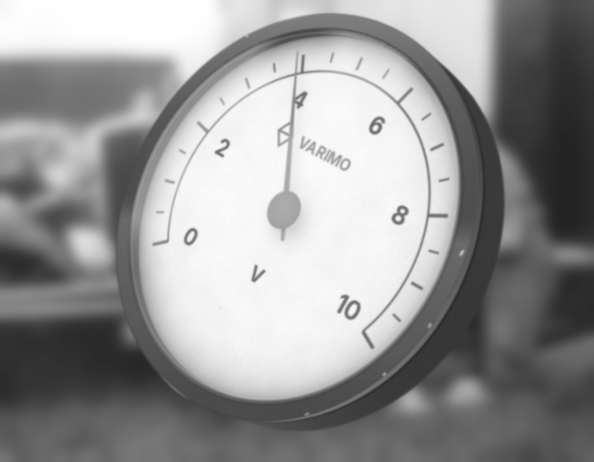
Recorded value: 4 V
